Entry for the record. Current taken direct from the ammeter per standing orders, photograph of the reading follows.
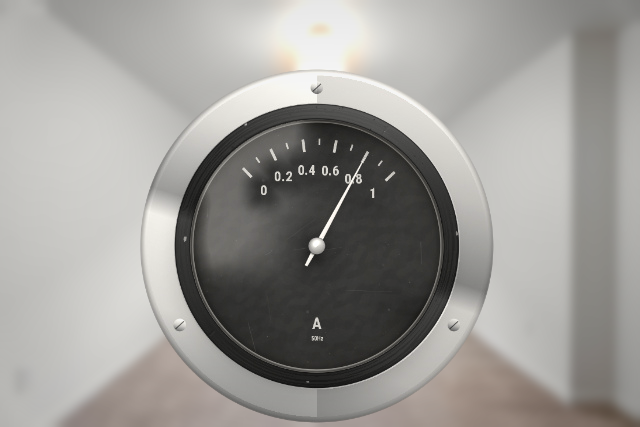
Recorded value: 0.8 A
